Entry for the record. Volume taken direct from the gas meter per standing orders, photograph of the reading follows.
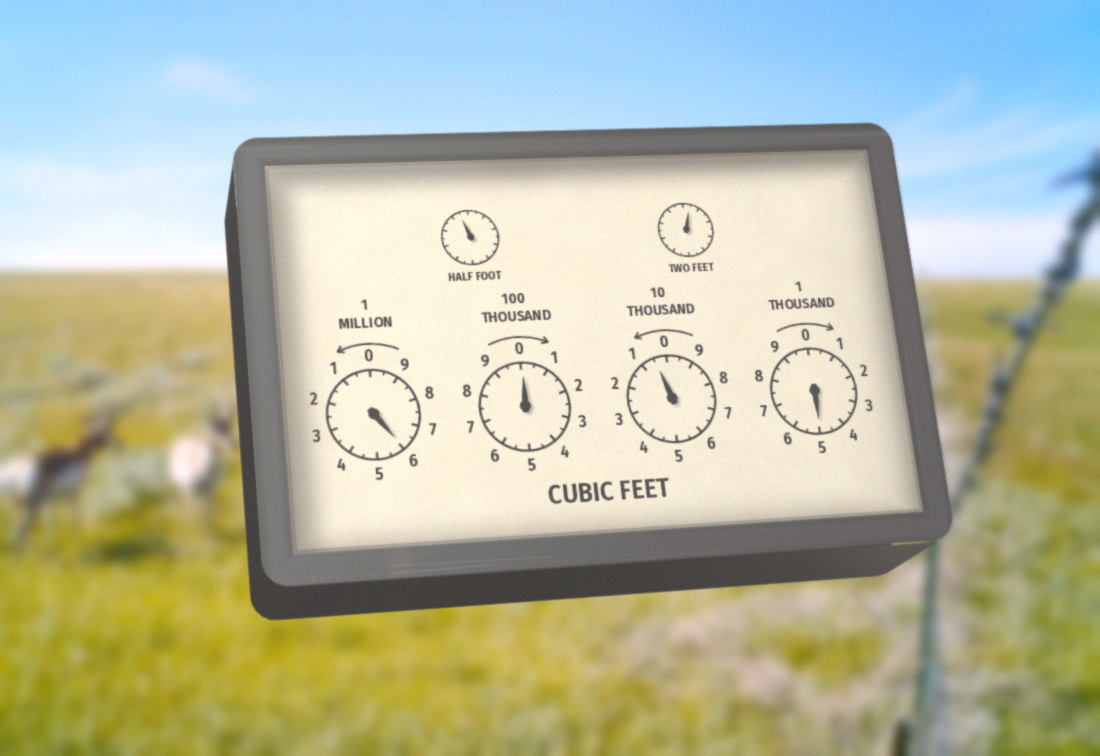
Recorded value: 600500 ft³
